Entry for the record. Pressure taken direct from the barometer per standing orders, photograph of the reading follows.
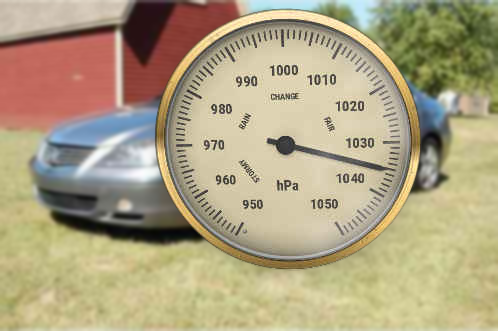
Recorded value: 1035 hPa
